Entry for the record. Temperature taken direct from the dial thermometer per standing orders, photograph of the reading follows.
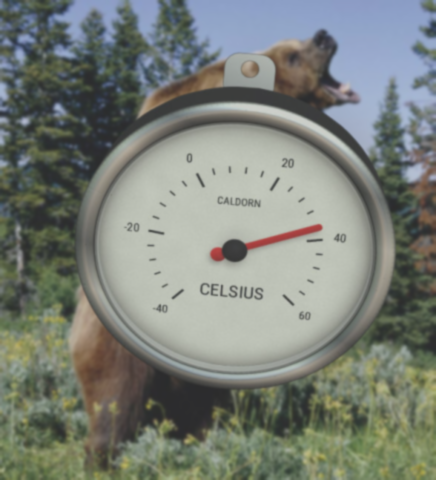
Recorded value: 36 °C
